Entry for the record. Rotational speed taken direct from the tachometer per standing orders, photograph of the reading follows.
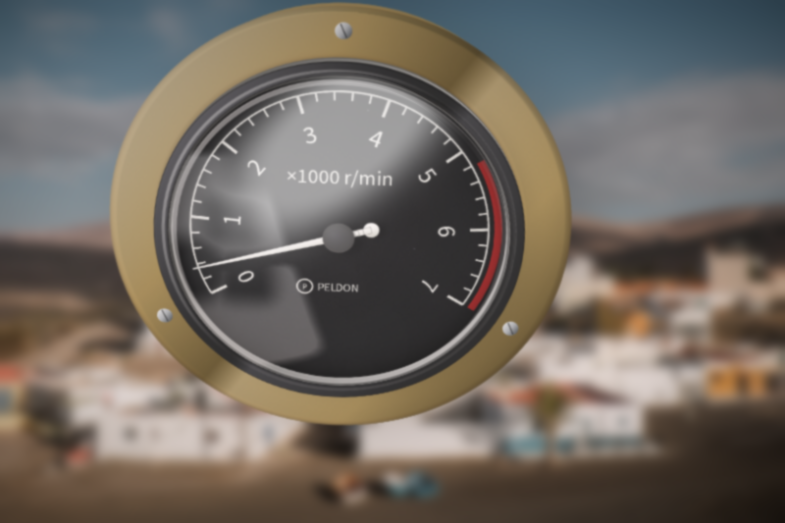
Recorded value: 400 rpm
